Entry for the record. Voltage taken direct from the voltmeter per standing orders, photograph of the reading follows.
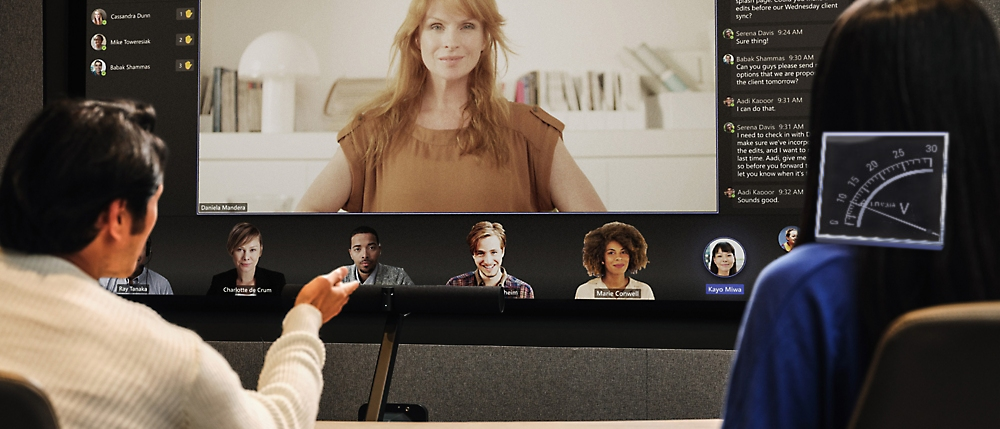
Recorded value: 10 V
